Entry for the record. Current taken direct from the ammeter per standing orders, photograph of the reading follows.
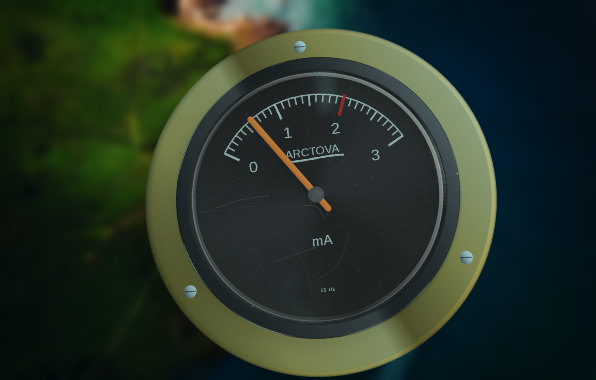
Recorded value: 0.6 mA
